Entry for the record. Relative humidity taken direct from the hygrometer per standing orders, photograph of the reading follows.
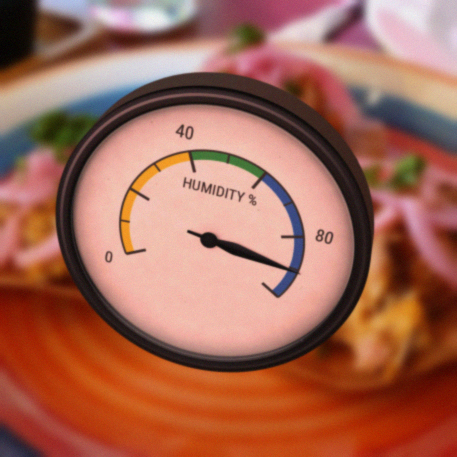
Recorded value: 90 %
